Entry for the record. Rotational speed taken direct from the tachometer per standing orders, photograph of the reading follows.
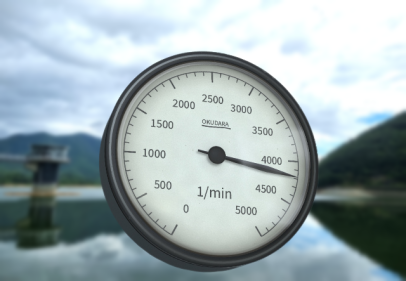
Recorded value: 4200 rpm
